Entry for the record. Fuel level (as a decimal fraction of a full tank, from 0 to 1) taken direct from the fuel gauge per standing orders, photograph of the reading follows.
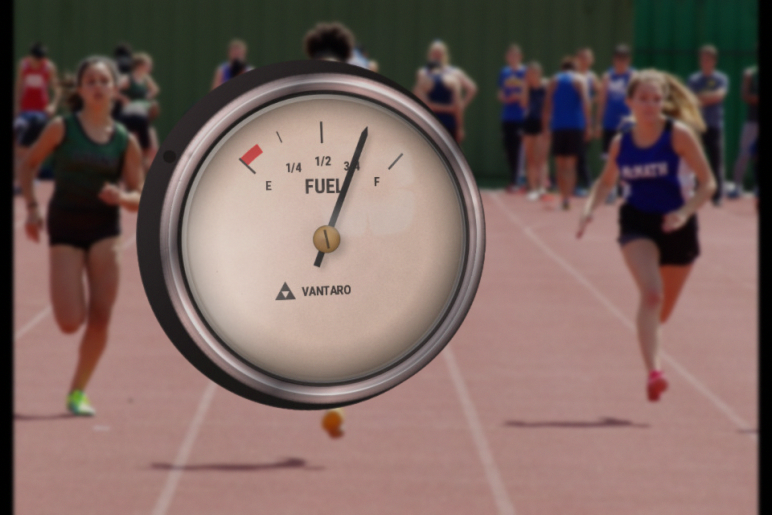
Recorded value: 0.75
